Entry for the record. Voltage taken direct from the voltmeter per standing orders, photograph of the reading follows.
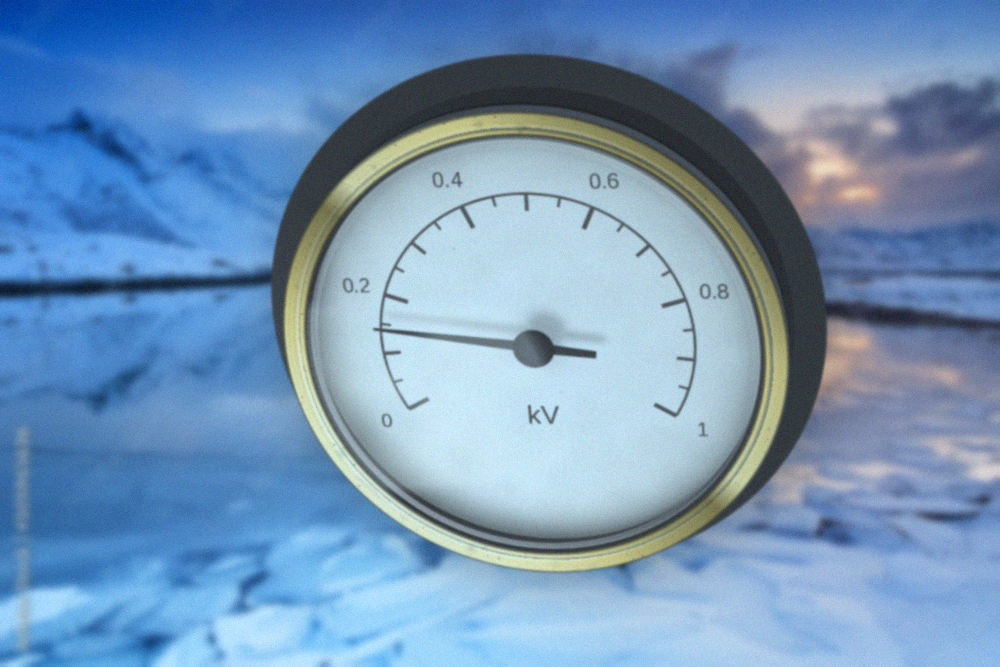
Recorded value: 0.15 kV
